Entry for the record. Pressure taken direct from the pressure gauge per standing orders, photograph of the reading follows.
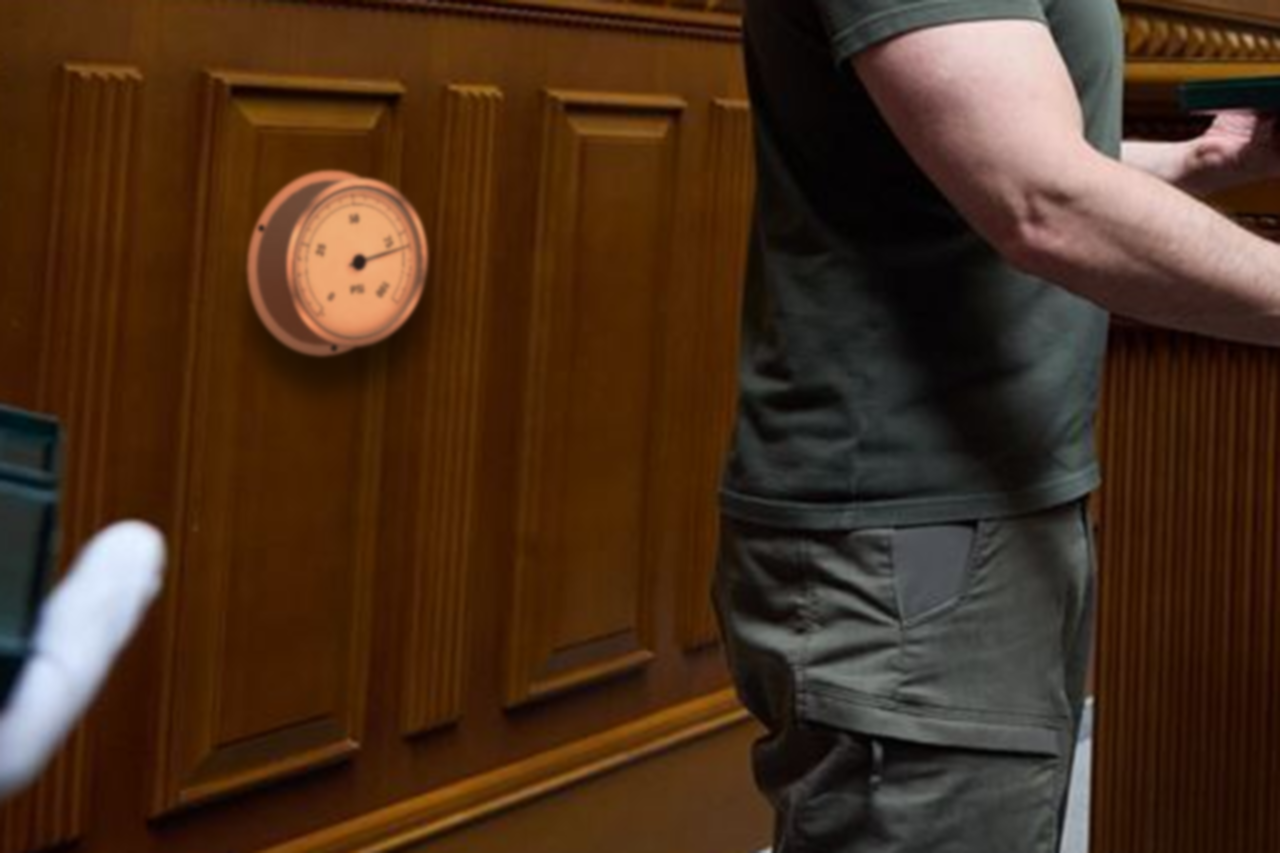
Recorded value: 80 psi
